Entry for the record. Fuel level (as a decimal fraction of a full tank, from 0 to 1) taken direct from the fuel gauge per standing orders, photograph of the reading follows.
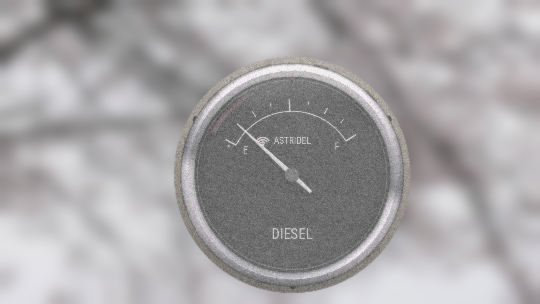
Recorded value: 0.125
